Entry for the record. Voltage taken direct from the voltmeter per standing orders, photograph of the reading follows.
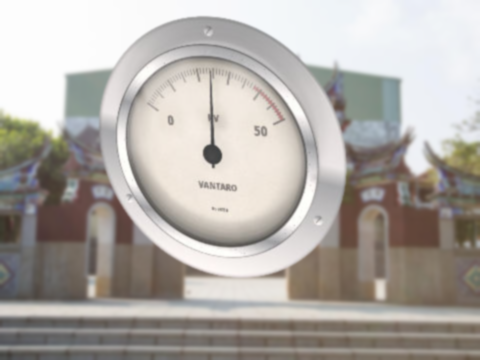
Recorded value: 25 kV
